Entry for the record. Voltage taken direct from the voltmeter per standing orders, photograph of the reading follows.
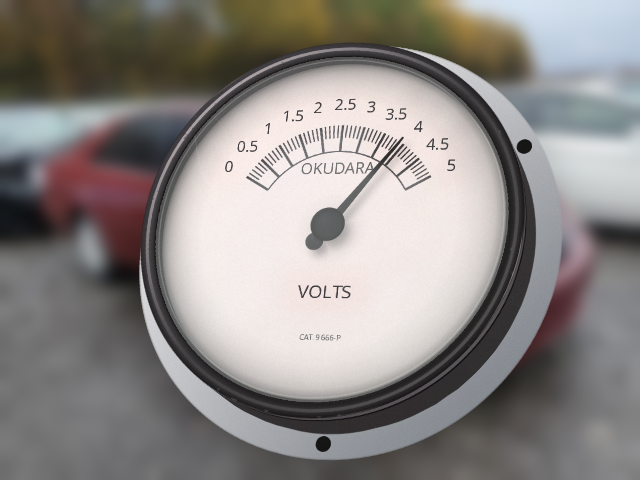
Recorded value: 4 V
